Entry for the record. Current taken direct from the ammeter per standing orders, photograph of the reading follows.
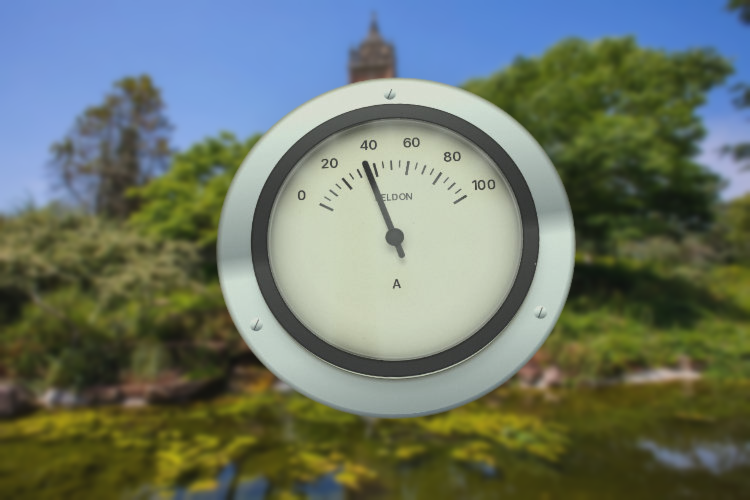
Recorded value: 35 A
